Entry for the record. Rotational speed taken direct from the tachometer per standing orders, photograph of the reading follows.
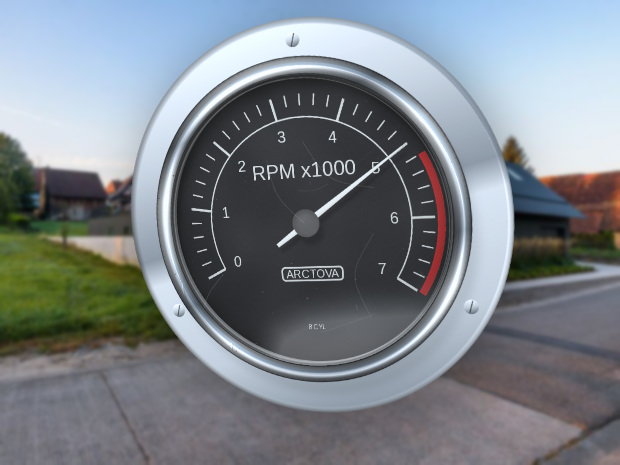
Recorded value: 5000 rpm
